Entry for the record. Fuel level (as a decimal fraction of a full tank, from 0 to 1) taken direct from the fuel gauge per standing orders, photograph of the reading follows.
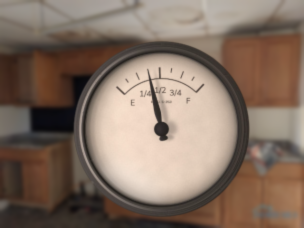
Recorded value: 0.375
